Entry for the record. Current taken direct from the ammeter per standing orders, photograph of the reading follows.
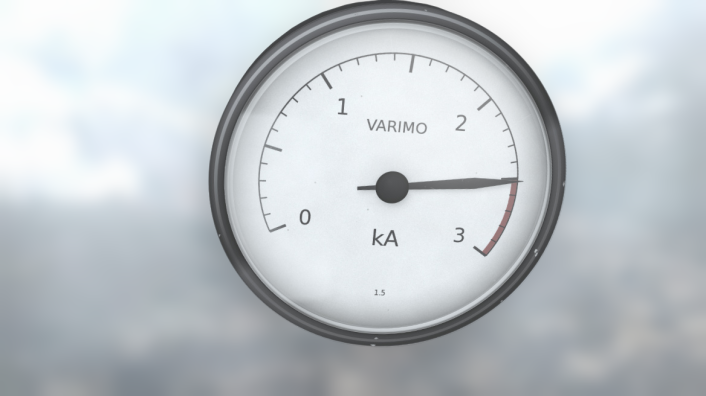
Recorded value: 2.5 kA
